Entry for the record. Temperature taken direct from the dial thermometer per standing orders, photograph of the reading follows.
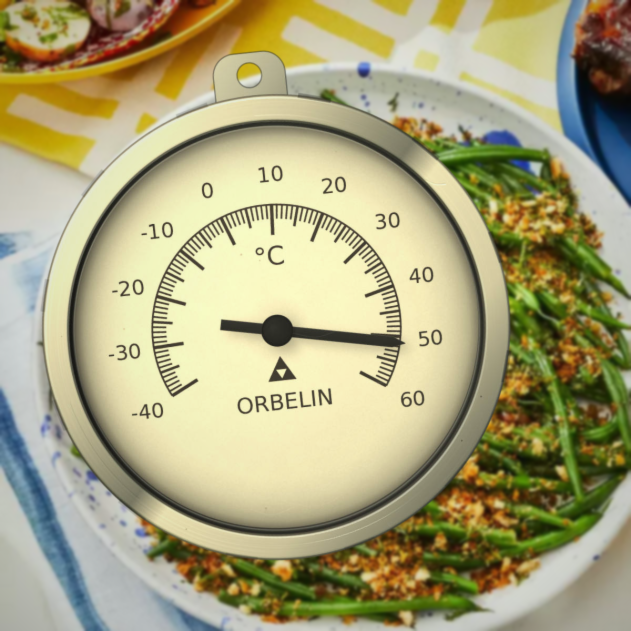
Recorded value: 51 °C
